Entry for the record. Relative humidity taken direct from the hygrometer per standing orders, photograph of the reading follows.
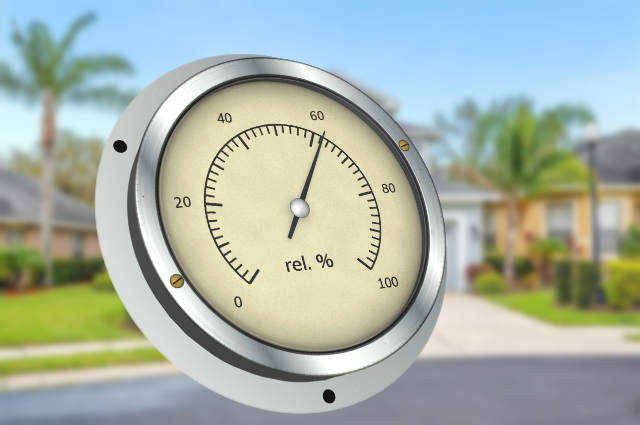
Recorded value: 62 %
